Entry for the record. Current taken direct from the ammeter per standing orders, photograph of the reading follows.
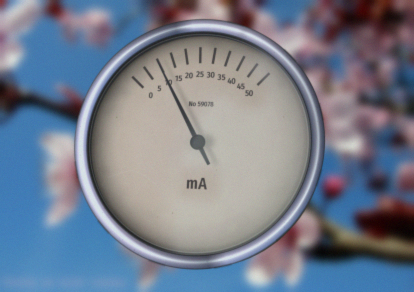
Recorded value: 10 mA
